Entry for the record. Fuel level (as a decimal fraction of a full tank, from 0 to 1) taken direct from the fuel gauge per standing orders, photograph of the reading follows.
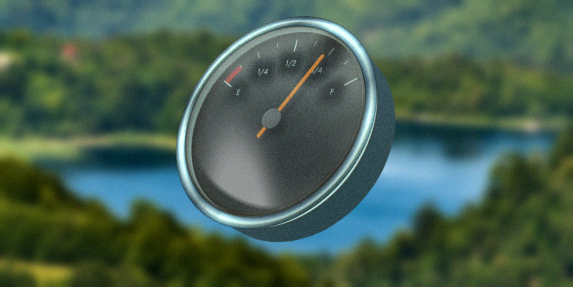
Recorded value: 0.75
